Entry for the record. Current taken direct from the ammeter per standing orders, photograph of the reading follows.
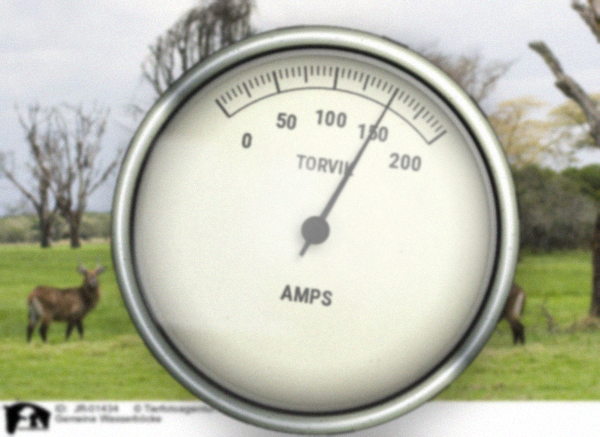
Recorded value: 150 A
